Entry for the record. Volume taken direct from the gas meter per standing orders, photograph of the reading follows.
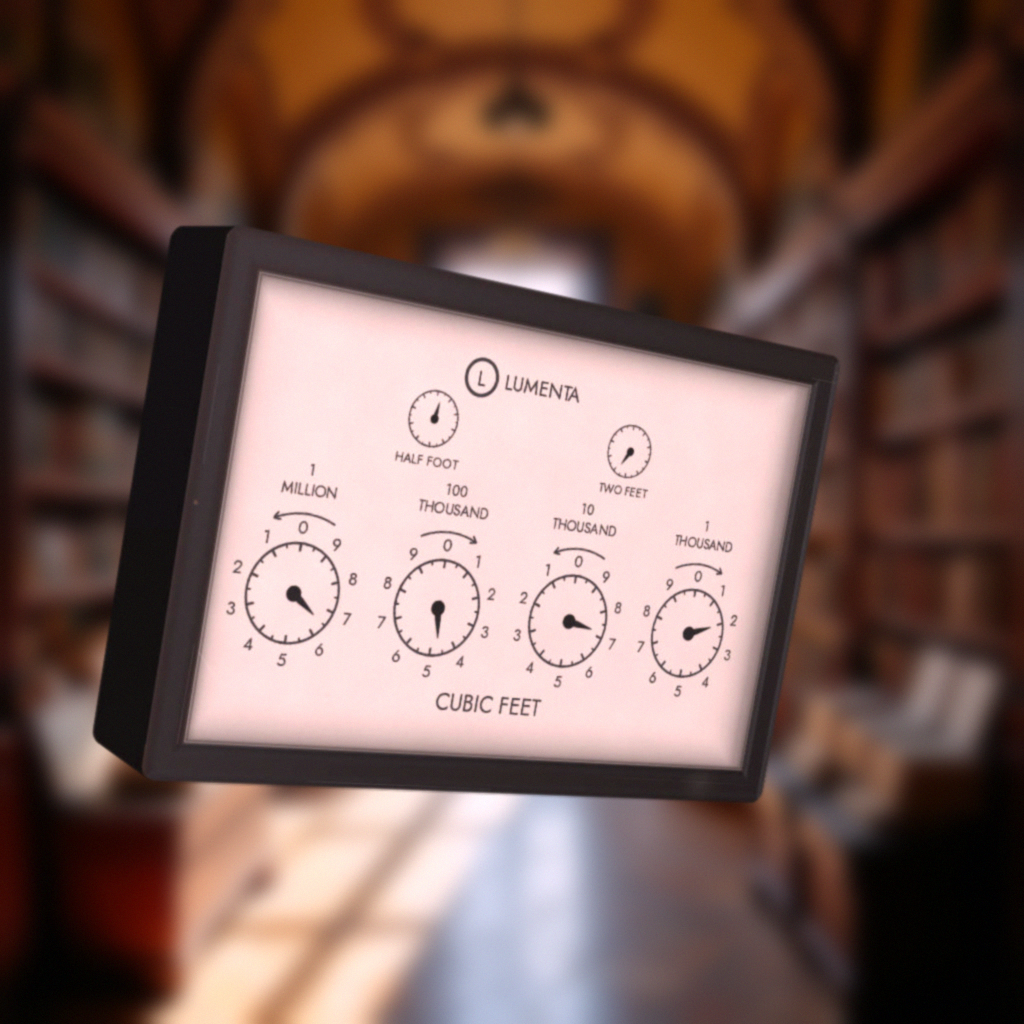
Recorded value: 647200 ft³
